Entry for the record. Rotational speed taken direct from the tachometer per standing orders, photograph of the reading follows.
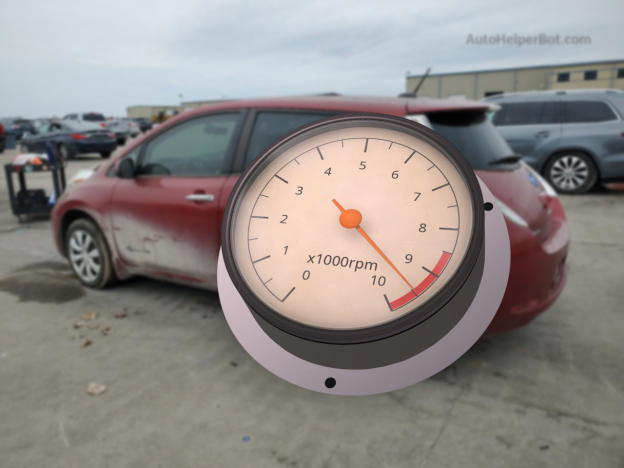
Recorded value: 9500 rpm
